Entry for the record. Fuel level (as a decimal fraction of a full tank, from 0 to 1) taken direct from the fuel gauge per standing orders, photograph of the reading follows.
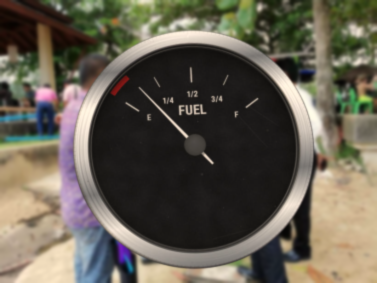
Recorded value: 0.125
